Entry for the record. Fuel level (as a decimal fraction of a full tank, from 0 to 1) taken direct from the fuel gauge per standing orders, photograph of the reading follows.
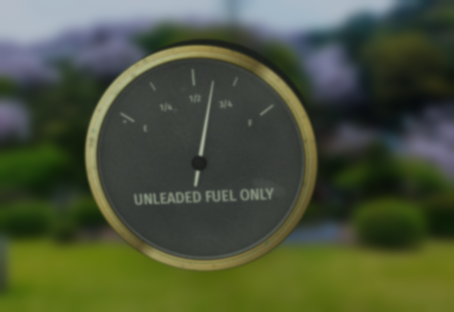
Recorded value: 0.625
